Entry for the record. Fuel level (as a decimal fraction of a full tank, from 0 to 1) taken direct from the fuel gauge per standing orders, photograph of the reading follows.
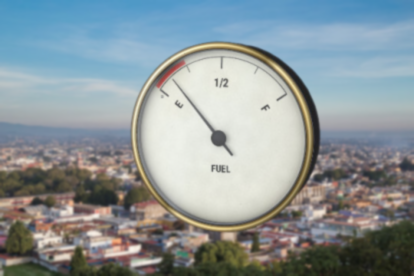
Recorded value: 0.125
